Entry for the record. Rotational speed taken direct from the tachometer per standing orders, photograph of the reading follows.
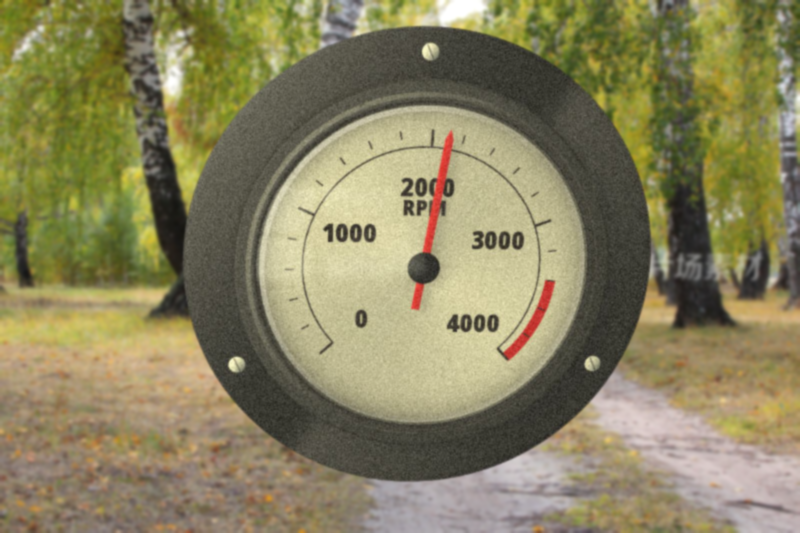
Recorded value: 2100 rpm
